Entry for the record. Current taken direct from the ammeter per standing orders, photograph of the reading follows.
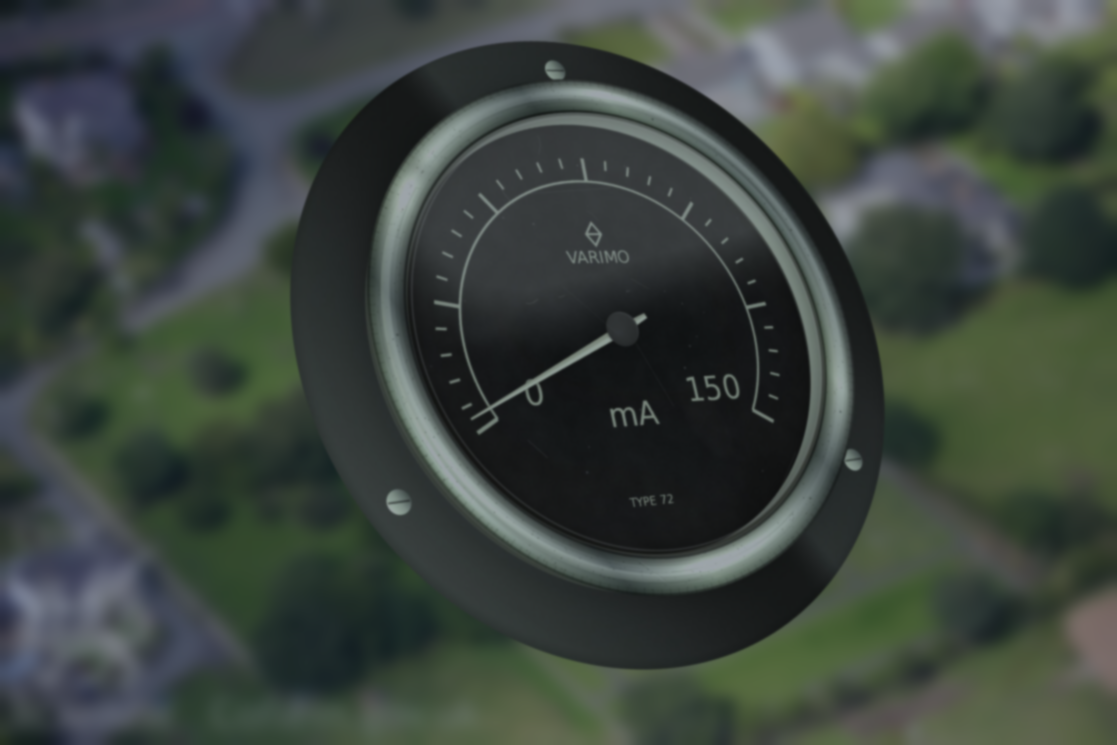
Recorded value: 2.5 mA
